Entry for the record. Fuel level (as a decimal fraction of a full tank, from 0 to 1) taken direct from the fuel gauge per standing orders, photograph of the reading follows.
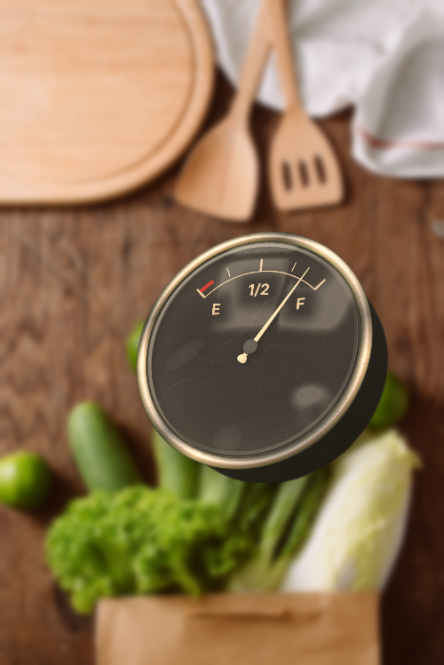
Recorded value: 0.875
